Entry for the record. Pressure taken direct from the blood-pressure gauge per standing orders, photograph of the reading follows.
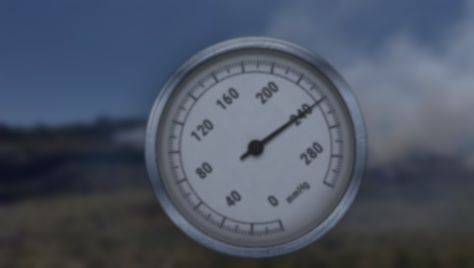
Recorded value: 240 mmHg
